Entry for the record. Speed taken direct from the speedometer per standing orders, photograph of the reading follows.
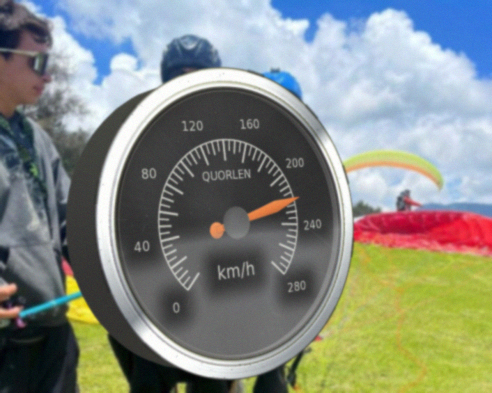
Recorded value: 220 km/h
